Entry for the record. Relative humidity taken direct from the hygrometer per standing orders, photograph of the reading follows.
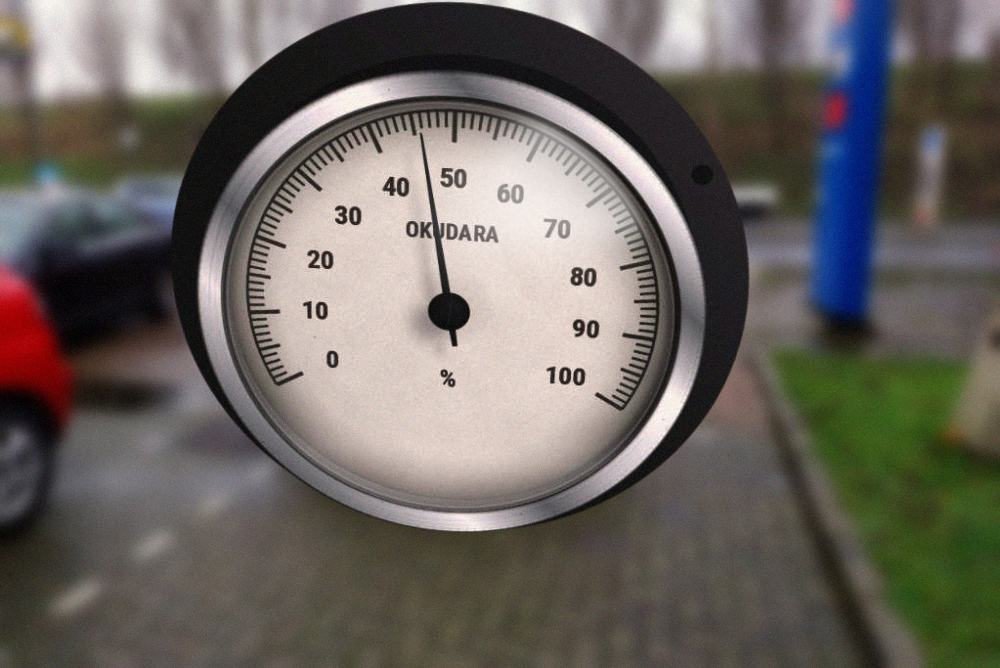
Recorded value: 46 %
